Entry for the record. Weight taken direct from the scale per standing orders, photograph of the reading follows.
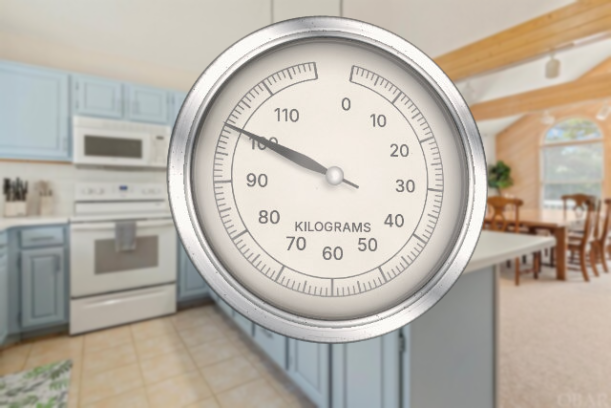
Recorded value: 100 kg
